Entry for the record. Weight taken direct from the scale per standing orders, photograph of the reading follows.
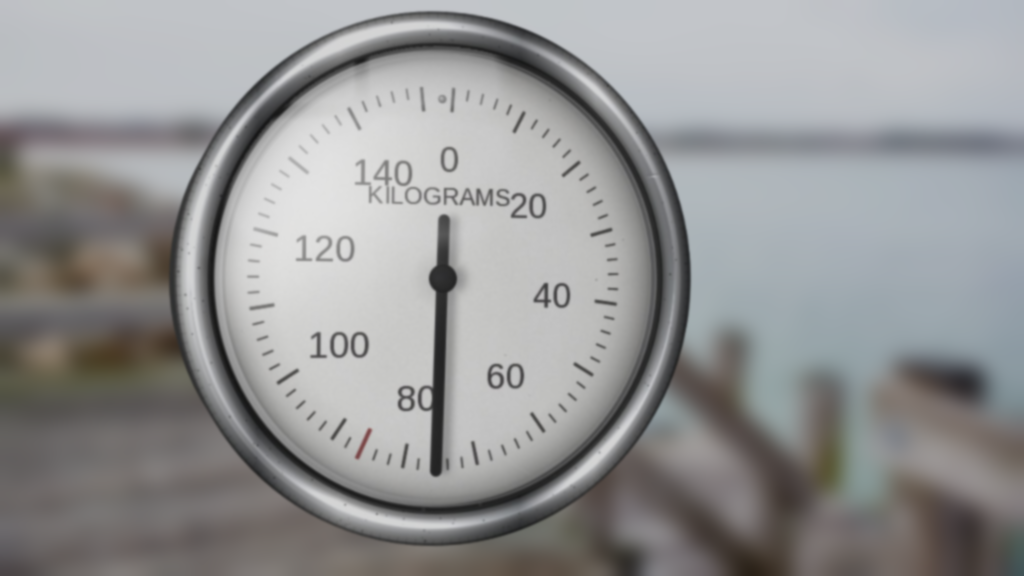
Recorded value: 76 kg
